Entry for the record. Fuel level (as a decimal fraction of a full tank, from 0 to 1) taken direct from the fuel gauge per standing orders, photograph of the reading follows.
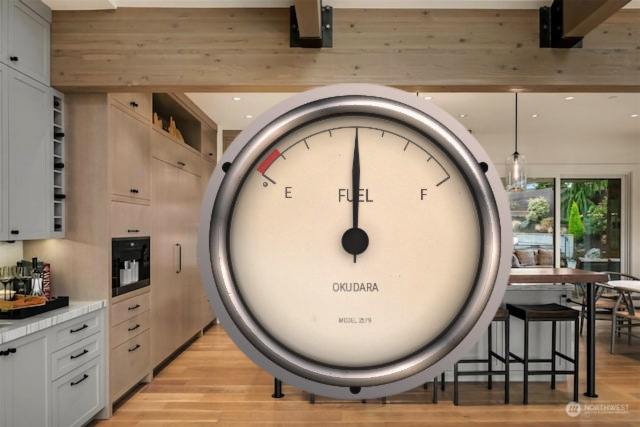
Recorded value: 0.5
